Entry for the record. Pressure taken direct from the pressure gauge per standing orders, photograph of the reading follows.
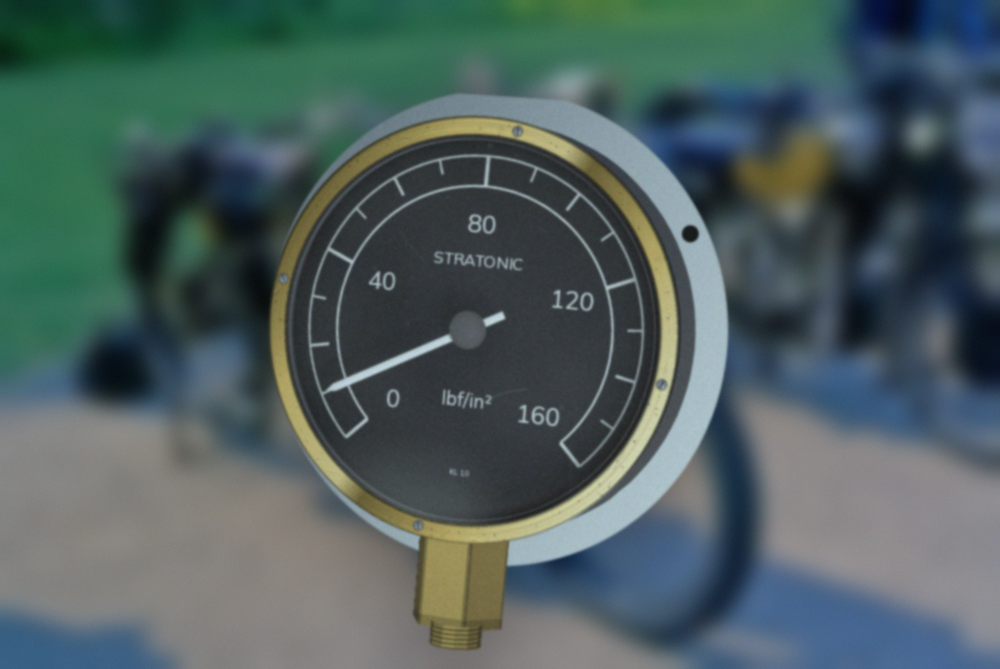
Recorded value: 10 psi
